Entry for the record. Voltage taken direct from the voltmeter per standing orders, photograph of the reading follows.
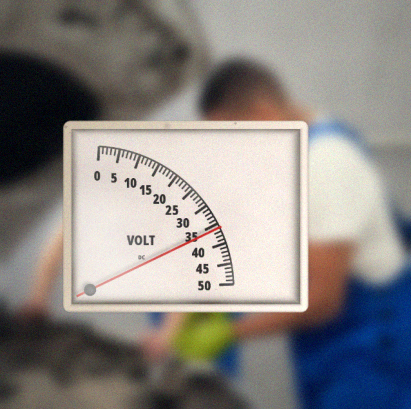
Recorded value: 36 V
